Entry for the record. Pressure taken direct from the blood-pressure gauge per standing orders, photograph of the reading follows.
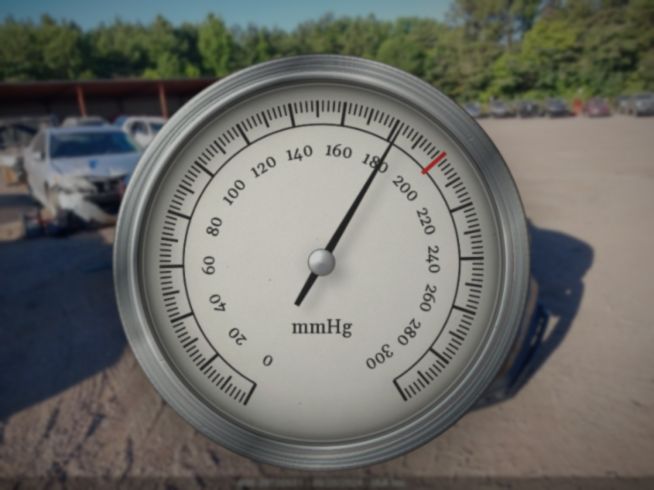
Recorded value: 182 mmHg
